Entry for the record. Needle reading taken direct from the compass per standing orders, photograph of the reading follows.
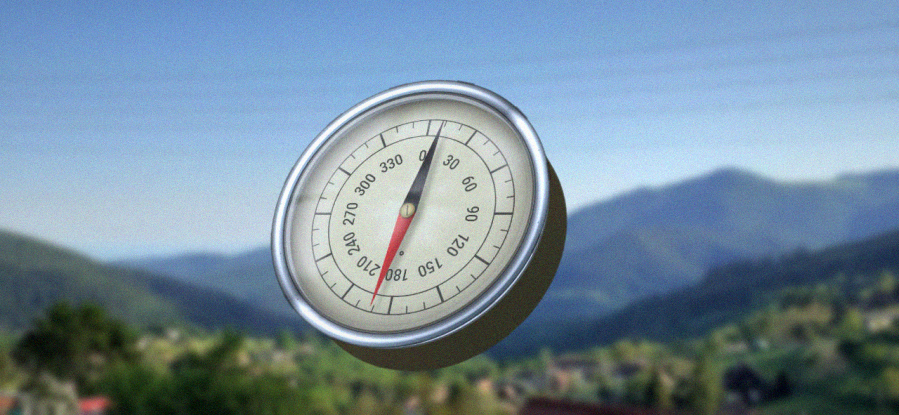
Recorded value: 190 °
